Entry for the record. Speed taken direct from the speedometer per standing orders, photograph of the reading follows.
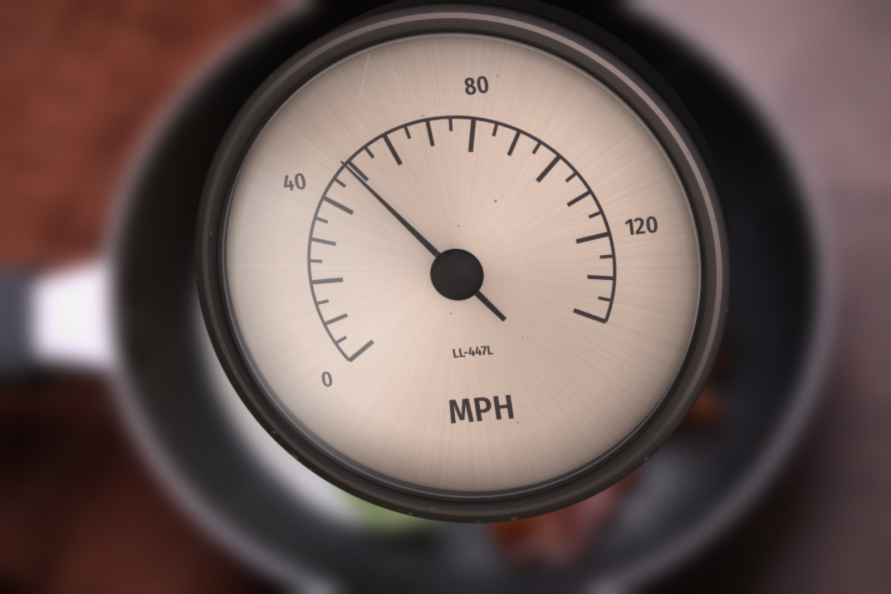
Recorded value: 50 mph
